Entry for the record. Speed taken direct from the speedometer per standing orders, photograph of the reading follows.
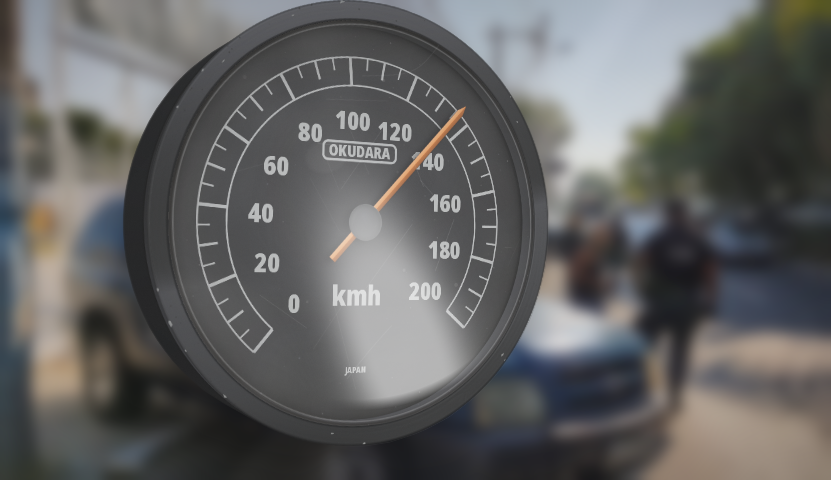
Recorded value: 135 km/h
